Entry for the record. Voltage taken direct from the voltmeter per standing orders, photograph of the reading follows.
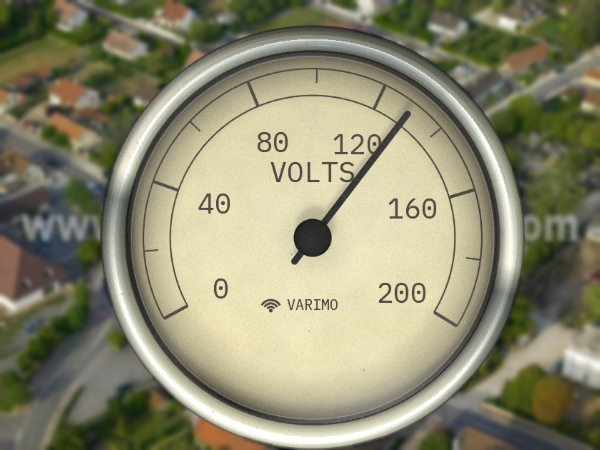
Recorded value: 130 V
